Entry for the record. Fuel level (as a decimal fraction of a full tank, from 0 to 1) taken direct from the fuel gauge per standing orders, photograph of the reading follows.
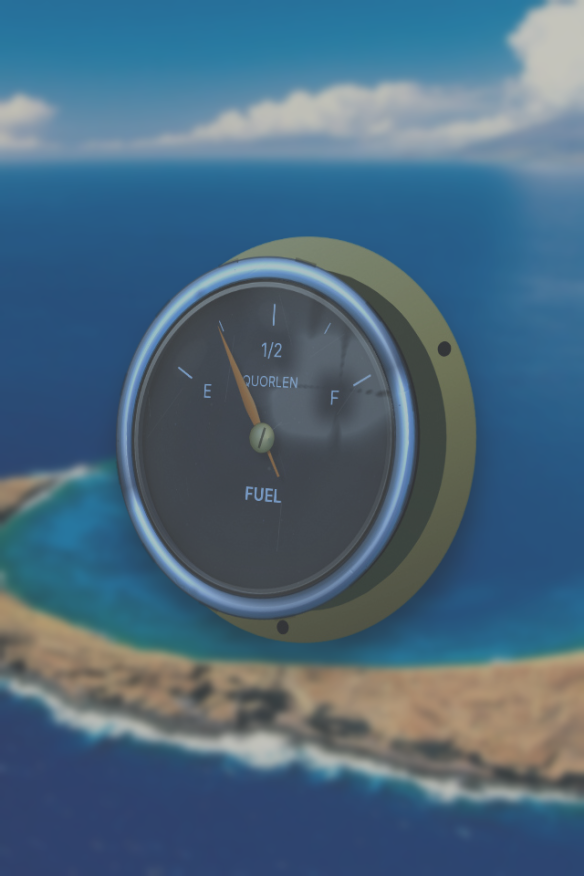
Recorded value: 0.25
